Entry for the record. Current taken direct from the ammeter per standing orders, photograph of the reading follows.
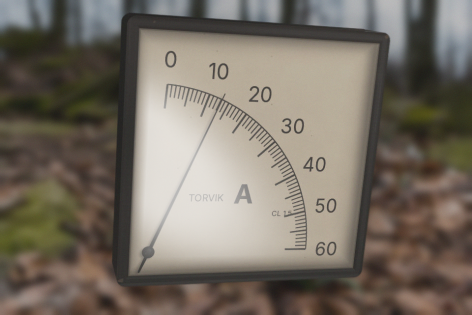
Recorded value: 13 A
